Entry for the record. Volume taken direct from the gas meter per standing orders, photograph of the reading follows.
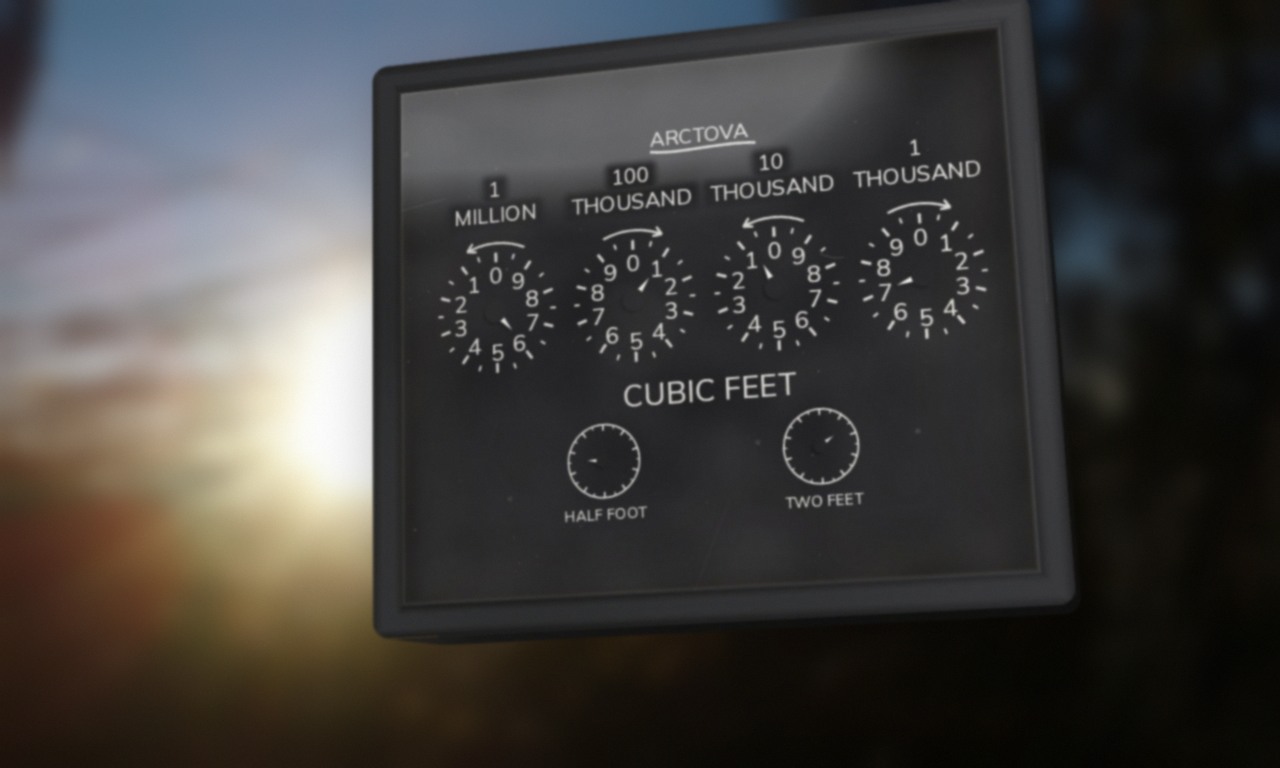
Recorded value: 610700 ft³
